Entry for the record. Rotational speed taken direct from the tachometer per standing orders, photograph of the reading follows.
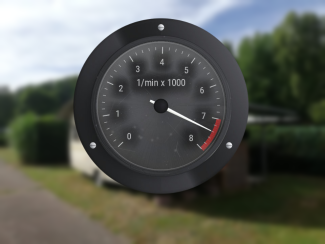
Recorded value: 7400 rpm
